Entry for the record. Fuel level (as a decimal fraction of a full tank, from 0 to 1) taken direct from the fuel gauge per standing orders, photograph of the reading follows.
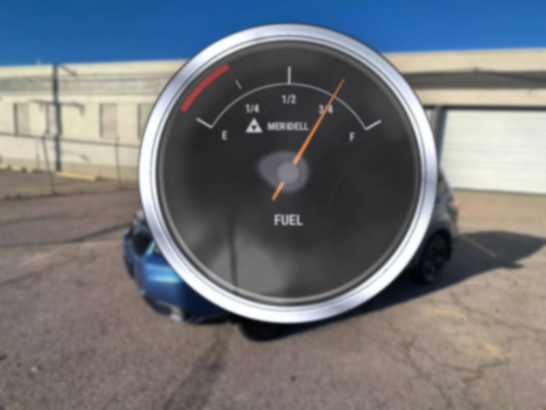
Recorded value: 0.75
